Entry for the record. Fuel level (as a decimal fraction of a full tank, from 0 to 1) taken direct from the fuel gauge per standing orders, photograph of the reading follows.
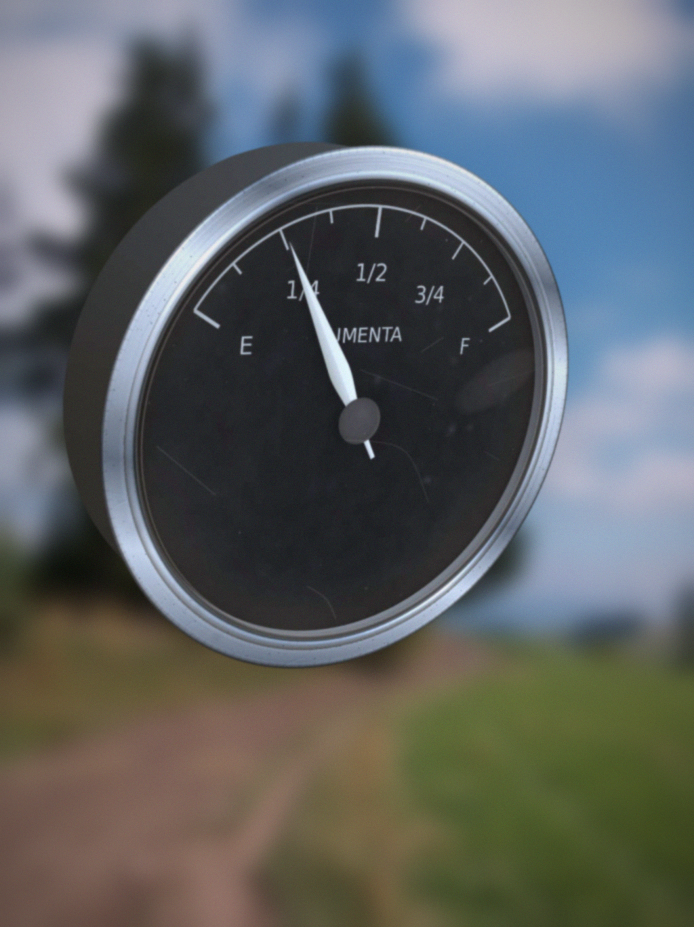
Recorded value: 0.25
